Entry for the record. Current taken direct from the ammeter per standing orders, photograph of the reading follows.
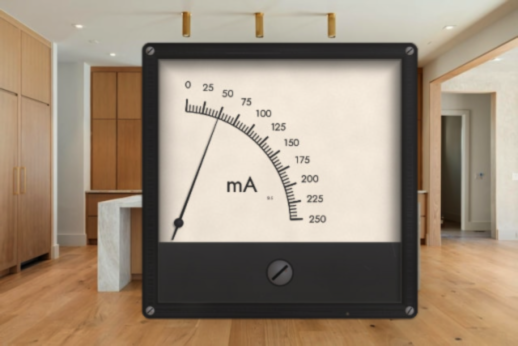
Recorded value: 50 mA
